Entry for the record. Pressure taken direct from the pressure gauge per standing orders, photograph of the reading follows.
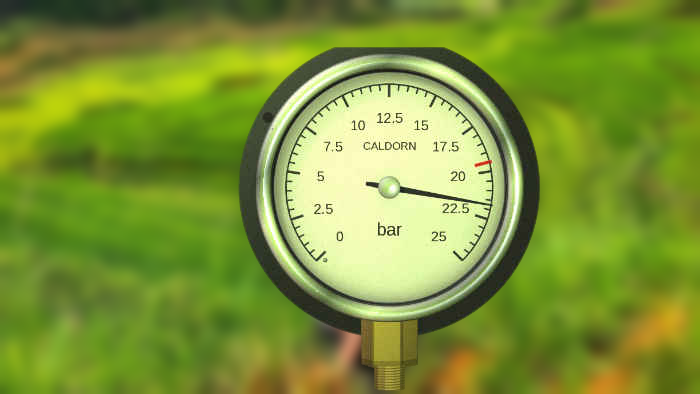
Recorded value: 21.75 bar
